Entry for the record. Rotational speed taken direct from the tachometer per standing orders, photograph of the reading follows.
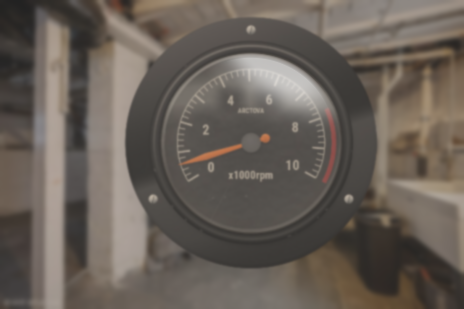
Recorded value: 600 rpm
